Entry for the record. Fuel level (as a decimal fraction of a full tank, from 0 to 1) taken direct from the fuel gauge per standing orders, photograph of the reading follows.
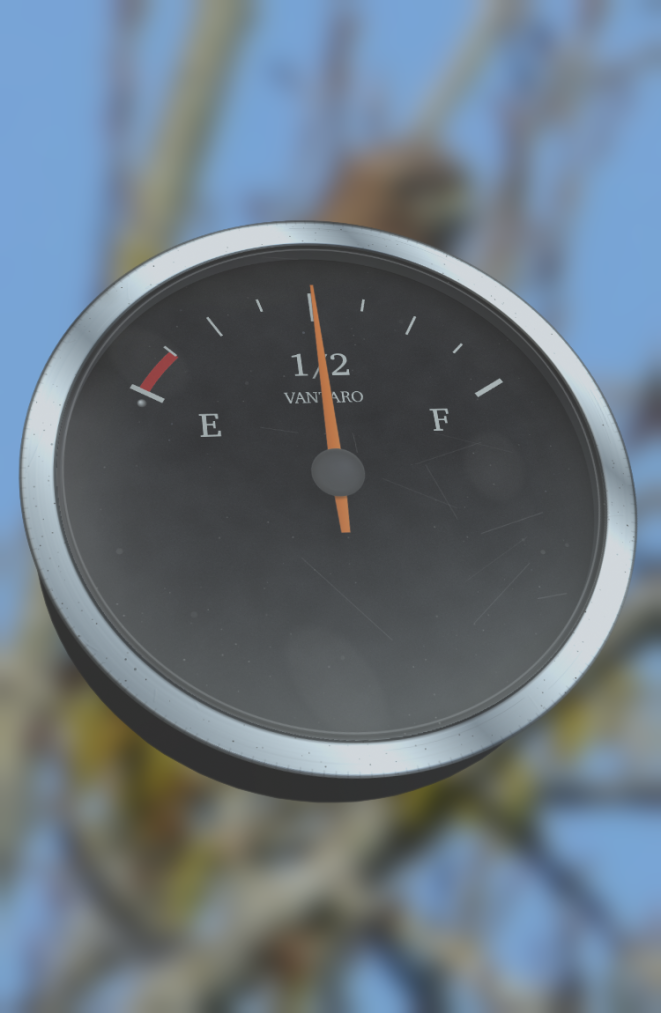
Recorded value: 0.5
